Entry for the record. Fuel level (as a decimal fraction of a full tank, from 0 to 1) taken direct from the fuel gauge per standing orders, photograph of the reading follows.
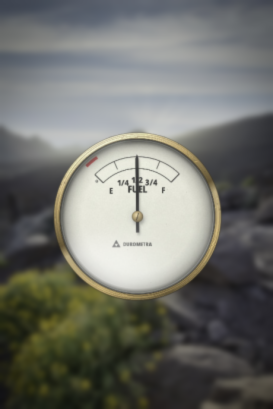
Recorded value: 0.5
